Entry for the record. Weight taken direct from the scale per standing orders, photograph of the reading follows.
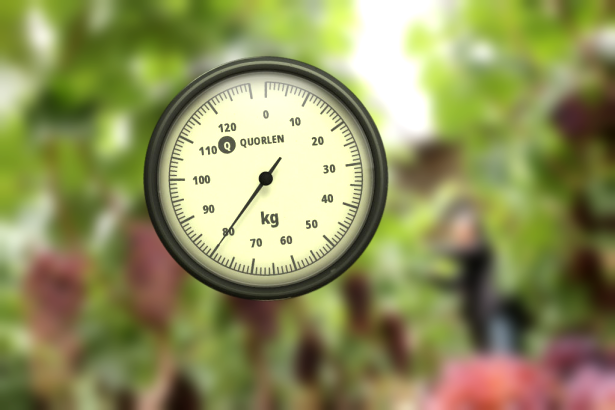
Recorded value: 80 kg
